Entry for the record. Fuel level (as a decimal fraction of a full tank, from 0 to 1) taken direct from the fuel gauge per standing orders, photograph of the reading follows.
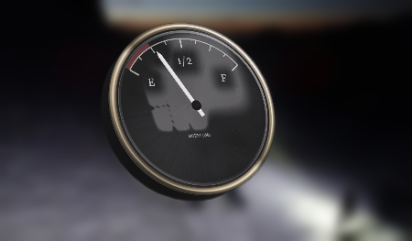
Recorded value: 0.25
